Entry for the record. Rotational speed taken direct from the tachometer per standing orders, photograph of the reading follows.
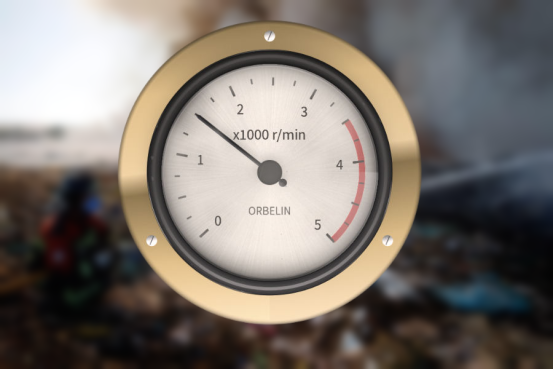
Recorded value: 1500 rpm
